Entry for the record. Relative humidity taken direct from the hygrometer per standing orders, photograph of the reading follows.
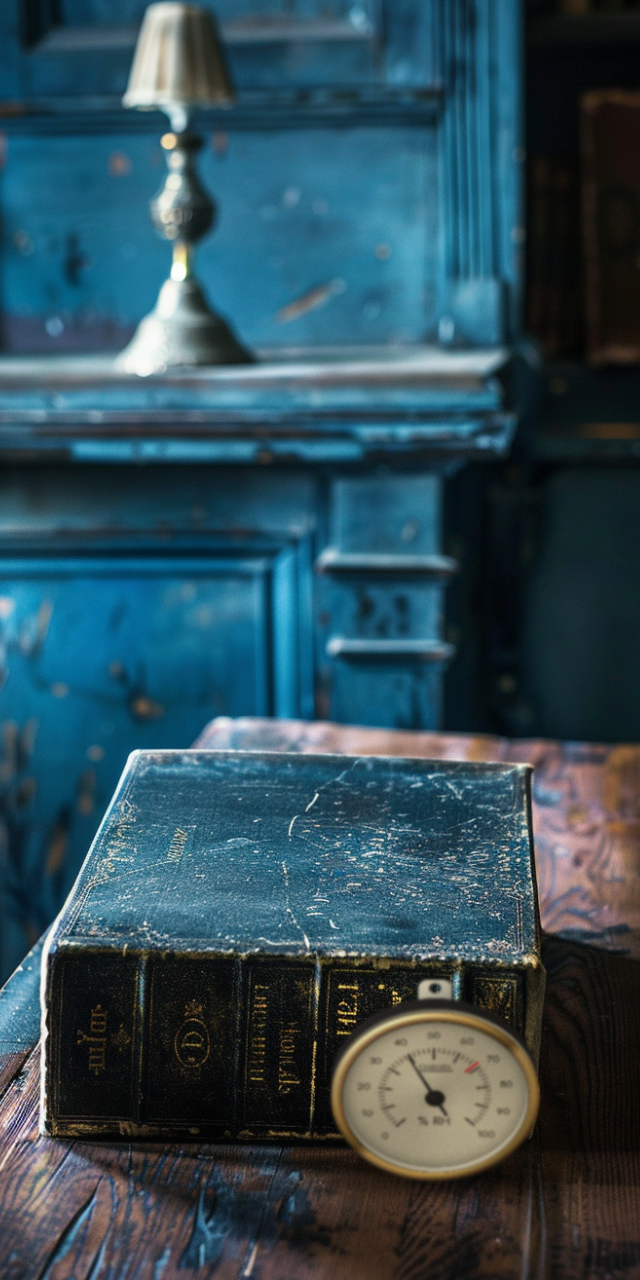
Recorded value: 40 %
